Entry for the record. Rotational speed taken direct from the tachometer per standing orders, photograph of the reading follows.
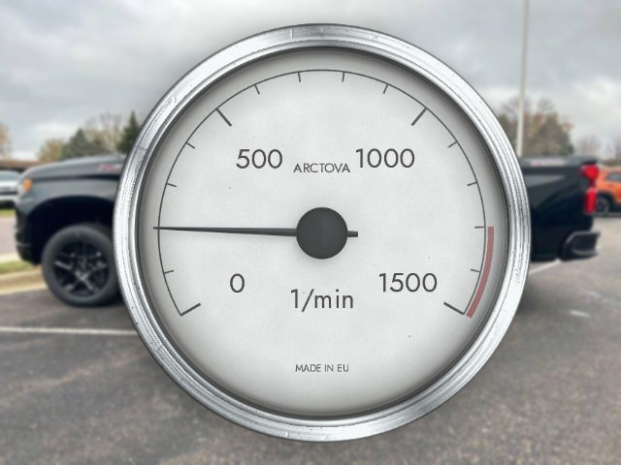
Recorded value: 200 rpm
